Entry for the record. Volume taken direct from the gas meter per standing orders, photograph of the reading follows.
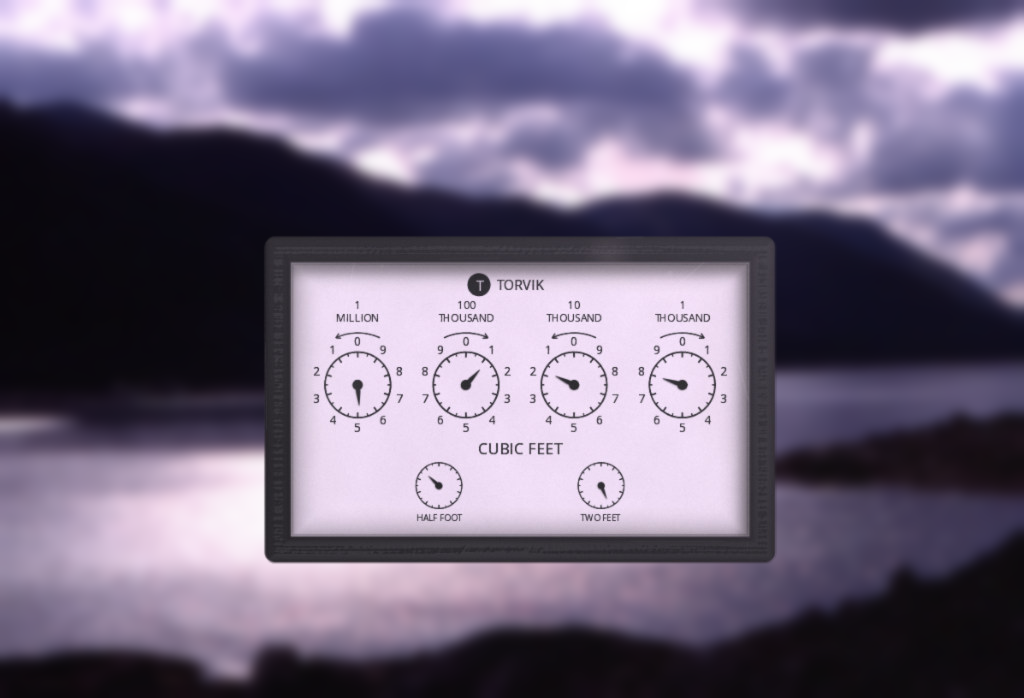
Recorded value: 511800 ft³
